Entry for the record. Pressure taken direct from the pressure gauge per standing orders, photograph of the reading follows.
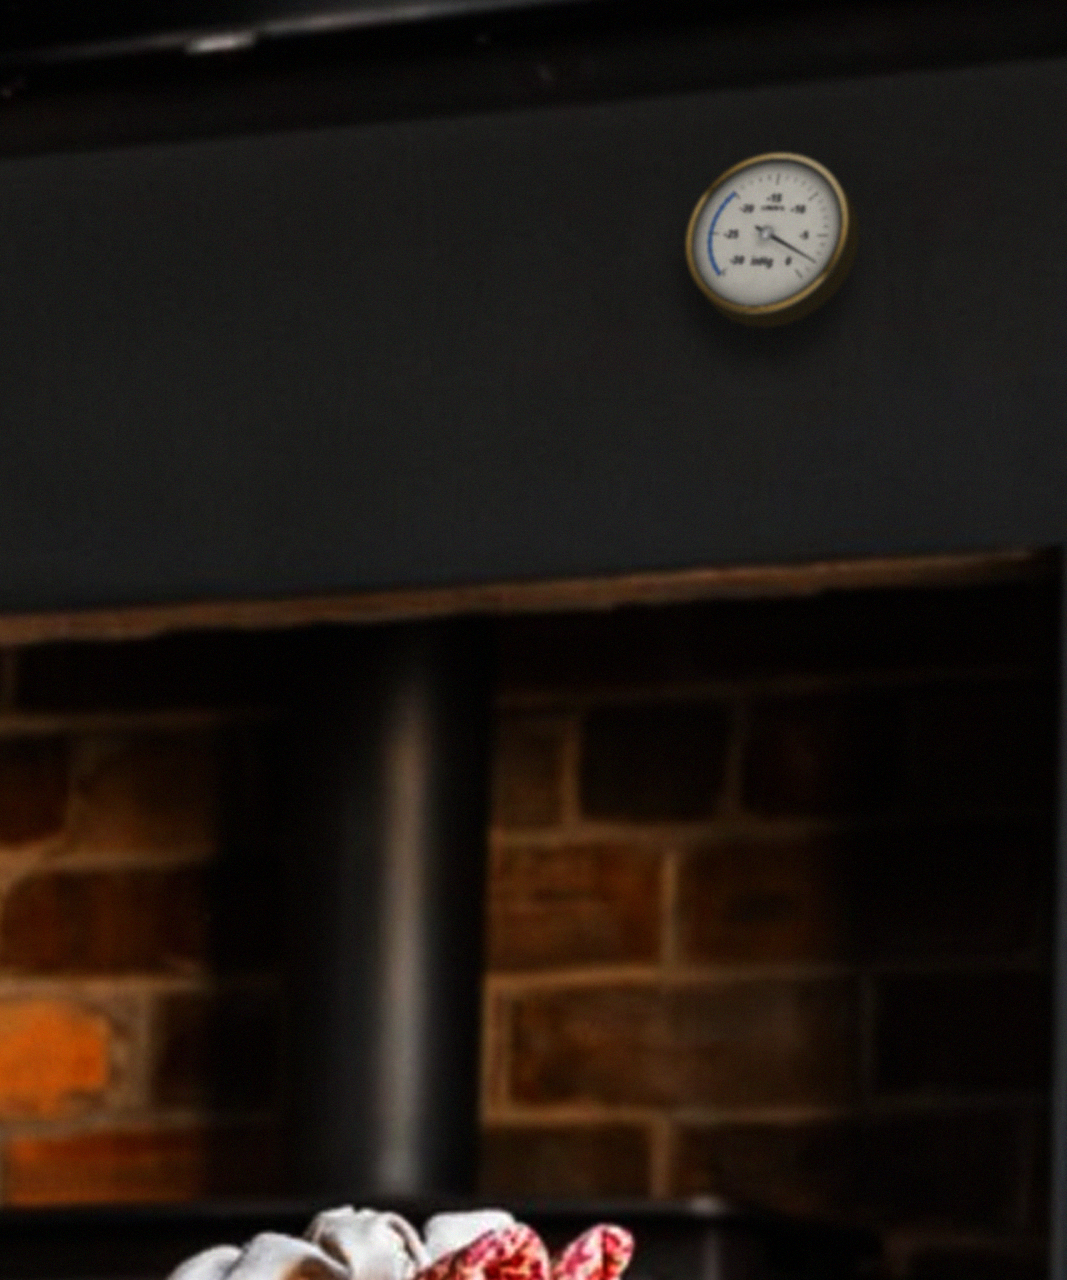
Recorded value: -2 inHg
